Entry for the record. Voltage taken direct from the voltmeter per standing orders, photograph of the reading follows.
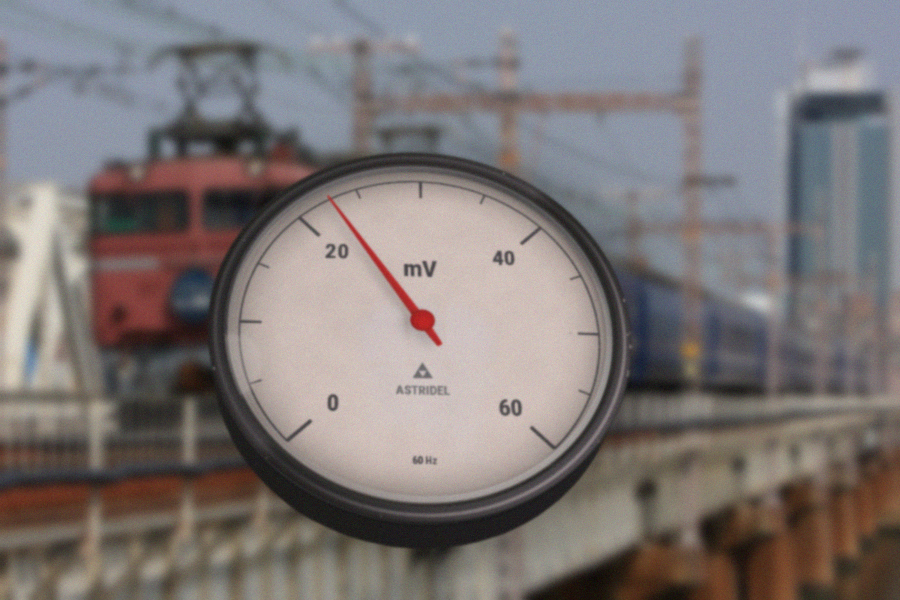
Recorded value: 22.5 mV
